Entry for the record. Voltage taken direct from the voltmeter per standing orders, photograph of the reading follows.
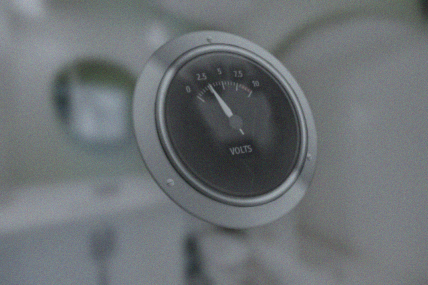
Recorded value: 2.5 V
